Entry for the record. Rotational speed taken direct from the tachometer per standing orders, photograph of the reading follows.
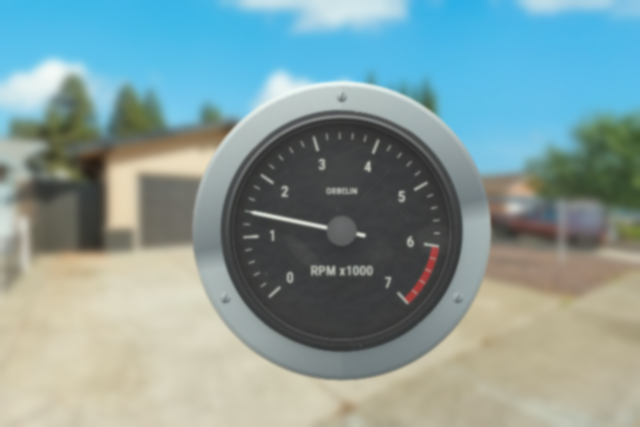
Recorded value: 1400 rpm
